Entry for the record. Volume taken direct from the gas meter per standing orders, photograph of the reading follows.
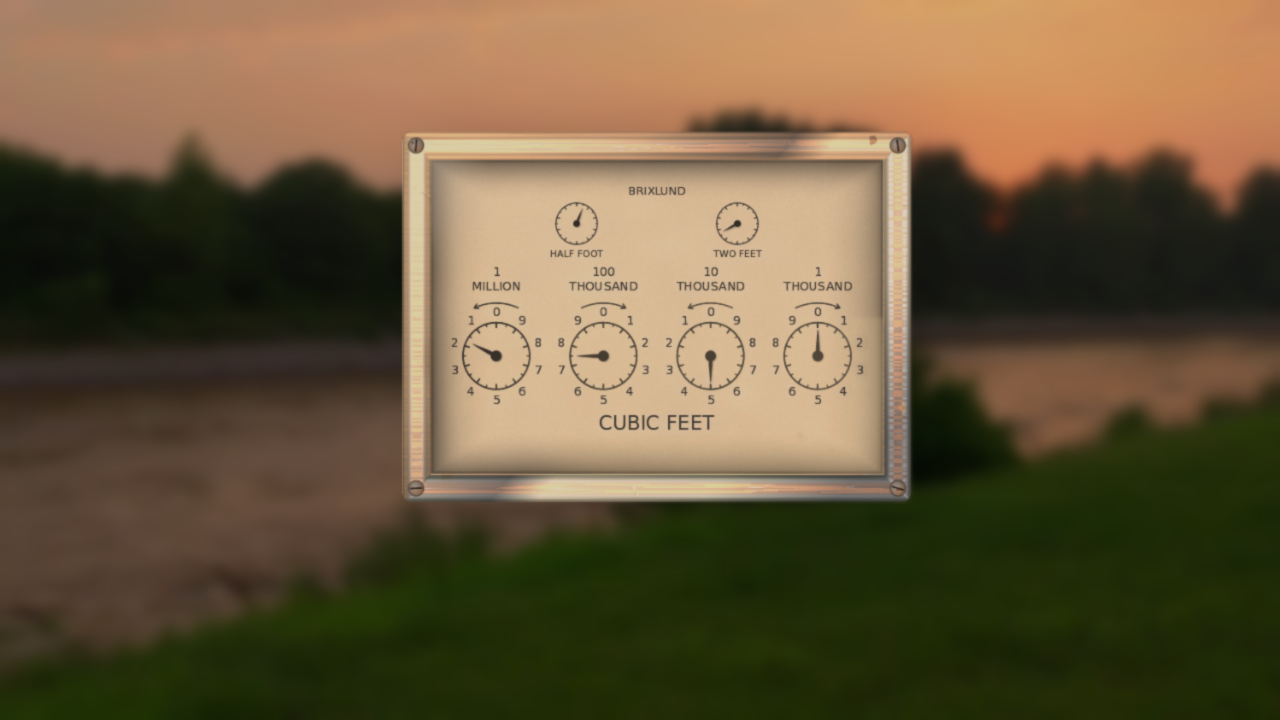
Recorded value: 175000 ft³
